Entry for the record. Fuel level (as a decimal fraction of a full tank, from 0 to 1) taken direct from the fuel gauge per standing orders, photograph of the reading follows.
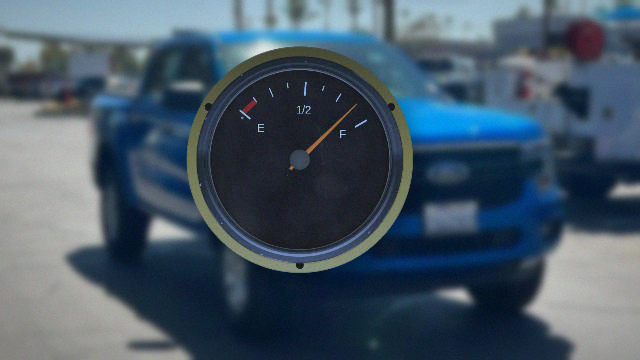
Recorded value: 0.875
